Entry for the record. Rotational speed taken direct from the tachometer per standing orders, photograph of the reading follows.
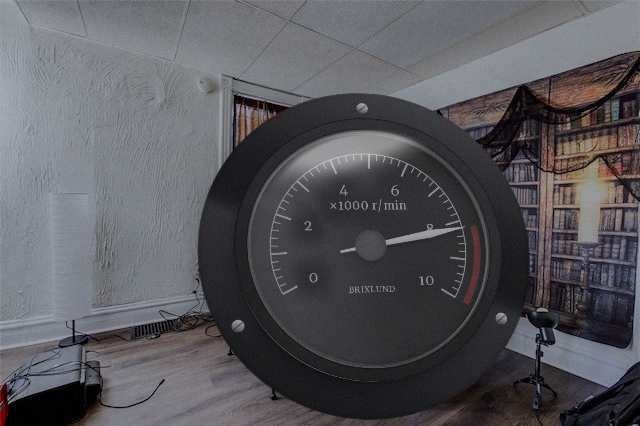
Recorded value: 8200 rpm
